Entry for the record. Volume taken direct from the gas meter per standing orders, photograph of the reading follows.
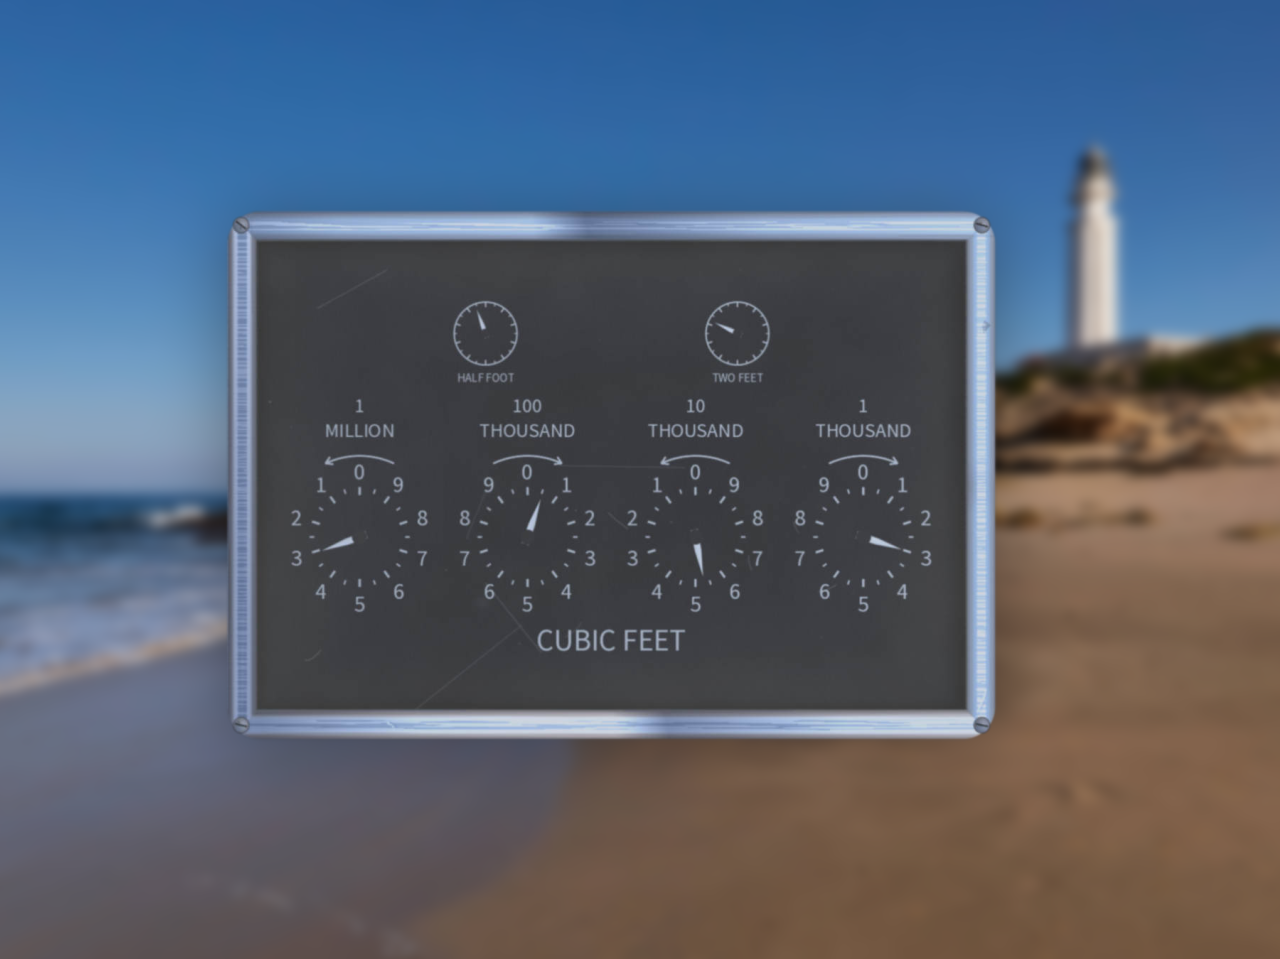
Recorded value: 305300 ft³
